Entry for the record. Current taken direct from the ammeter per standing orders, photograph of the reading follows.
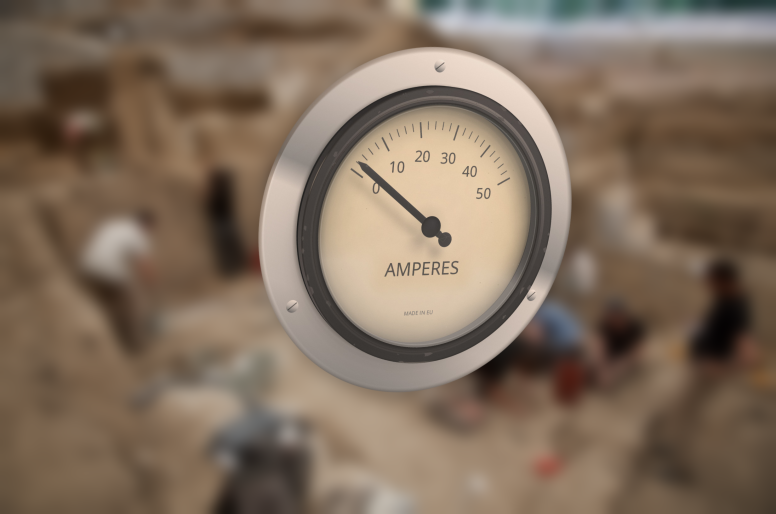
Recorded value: 2 A
